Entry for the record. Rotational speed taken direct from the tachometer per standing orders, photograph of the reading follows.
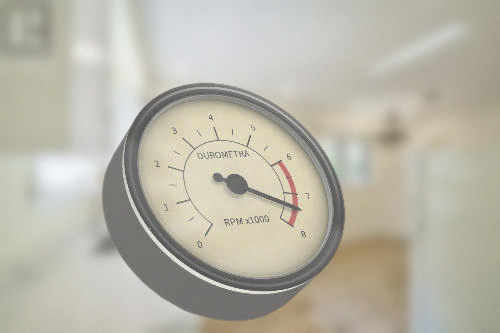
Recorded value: 7500 rpm
